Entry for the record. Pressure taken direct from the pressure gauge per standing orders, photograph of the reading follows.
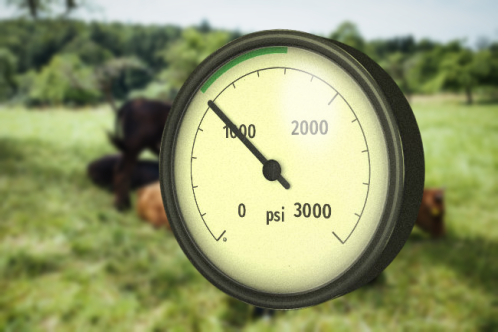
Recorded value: 1000 psi
